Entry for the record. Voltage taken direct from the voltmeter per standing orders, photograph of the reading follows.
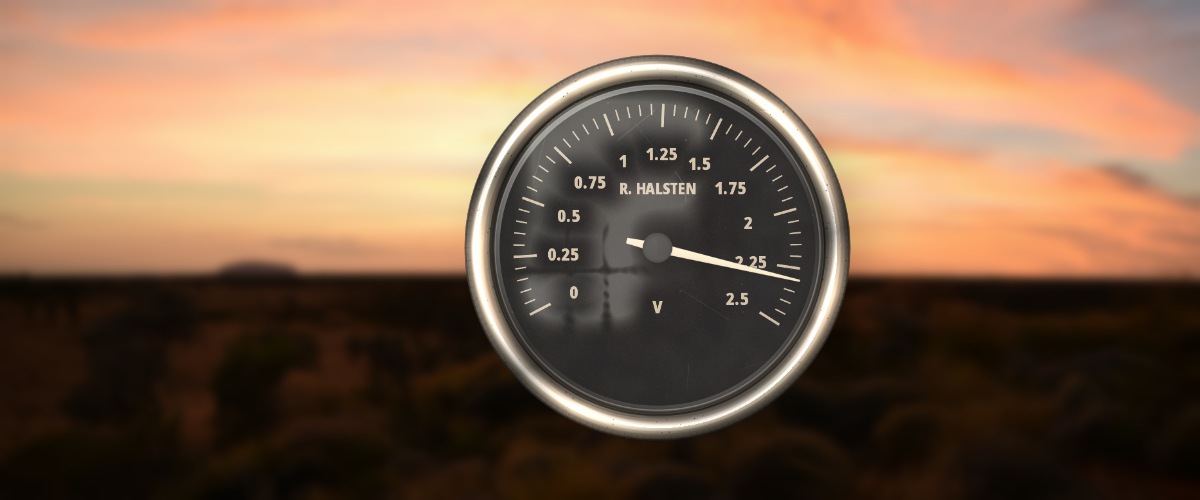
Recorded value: 2.3 V
